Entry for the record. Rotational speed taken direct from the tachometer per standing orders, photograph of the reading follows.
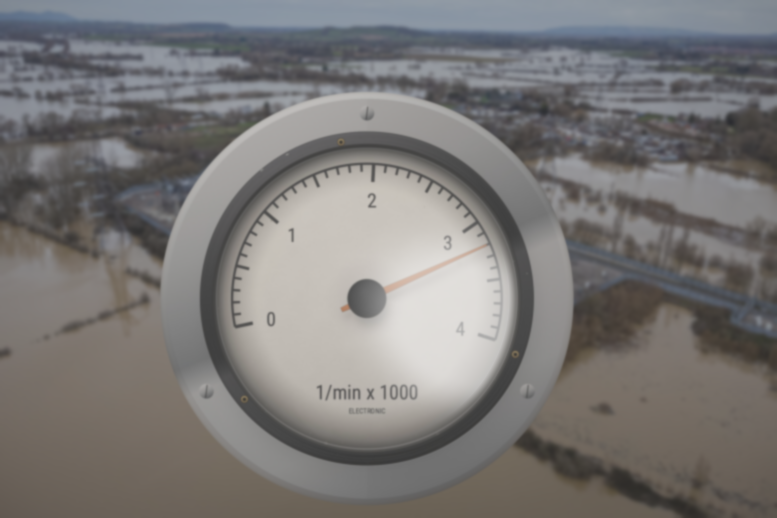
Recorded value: 3200 rpm
